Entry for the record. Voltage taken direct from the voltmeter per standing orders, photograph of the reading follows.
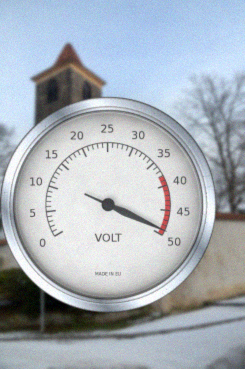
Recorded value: 49 V
